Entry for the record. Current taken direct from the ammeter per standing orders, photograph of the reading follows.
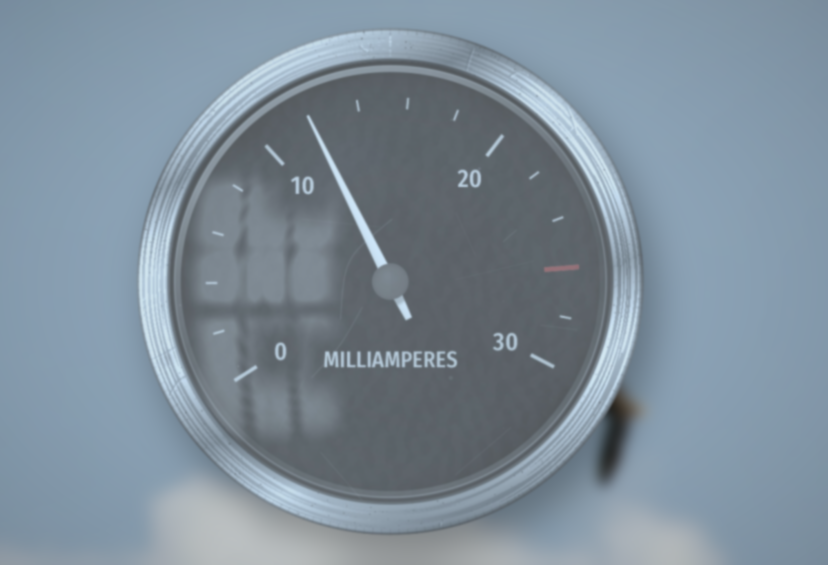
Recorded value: 12 mA
